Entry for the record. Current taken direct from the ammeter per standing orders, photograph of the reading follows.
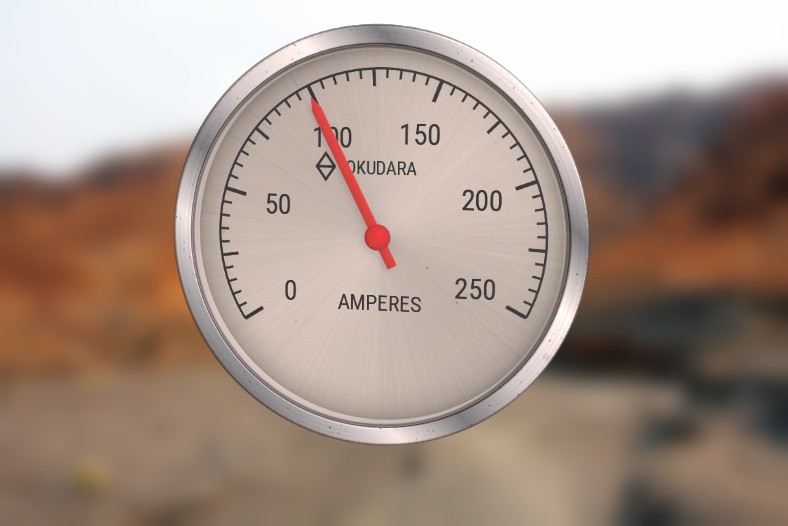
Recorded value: 100 A
